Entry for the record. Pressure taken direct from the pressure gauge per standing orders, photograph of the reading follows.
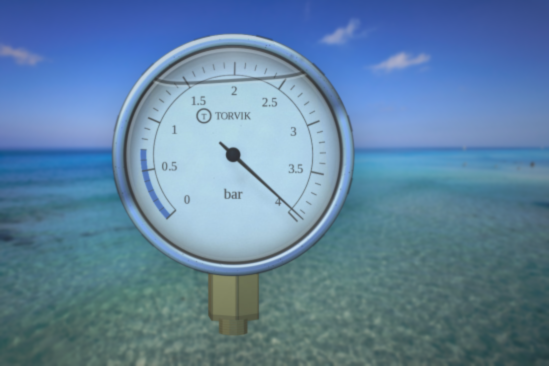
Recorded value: 3.95 bar
